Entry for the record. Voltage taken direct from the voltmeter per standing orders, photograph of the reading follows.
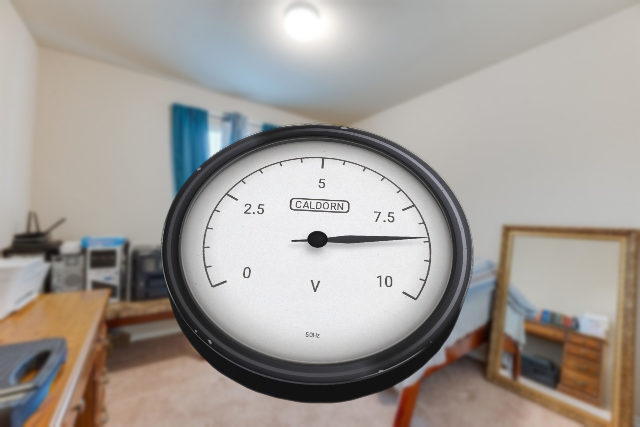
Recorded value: 8.5 V
